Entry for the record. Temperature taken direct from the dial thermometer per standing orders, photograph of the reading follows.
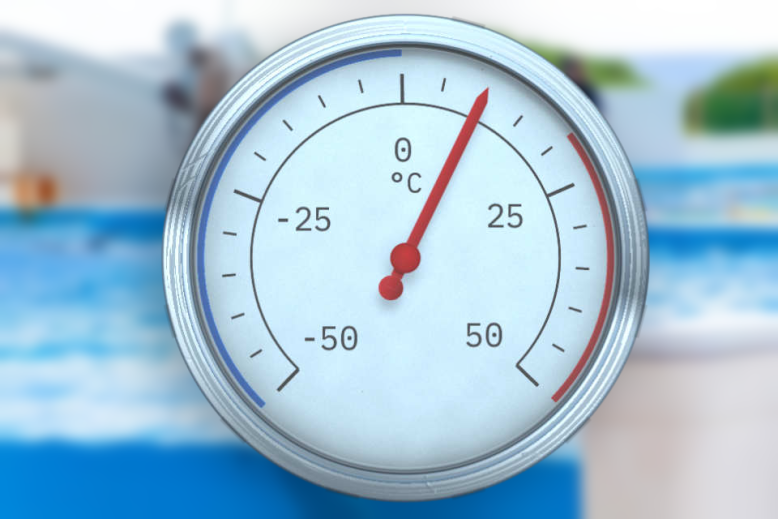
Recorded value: 10 °C
